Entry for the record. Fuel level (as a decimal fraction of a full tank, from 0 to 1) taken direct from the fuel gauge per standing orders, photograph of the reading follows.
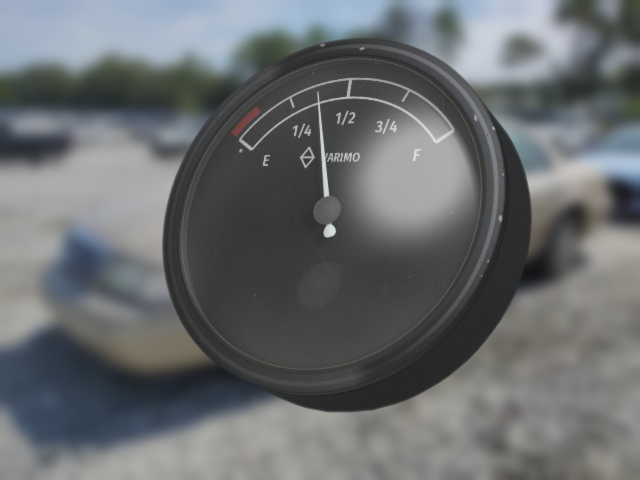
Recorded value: 0.375
